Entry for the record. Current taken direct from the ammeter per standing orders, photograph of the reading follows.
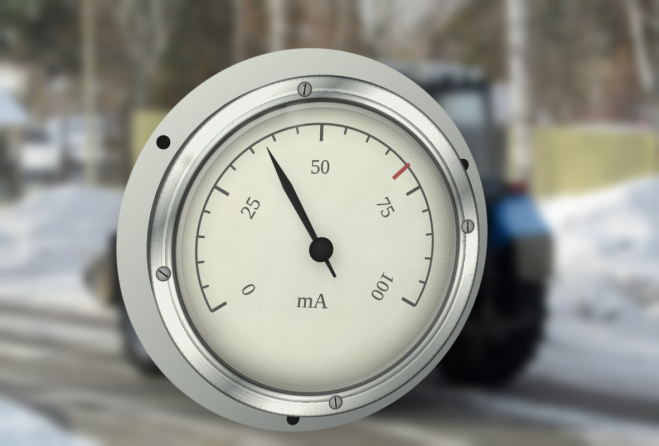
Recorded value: 37.5 mA
